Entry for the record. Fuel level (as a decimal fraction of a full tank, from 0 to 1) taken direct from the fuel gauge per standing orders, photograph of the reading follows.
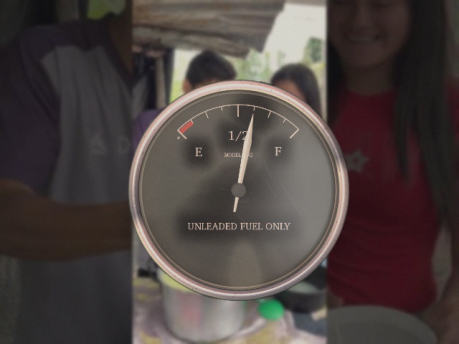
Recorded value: 0.625
